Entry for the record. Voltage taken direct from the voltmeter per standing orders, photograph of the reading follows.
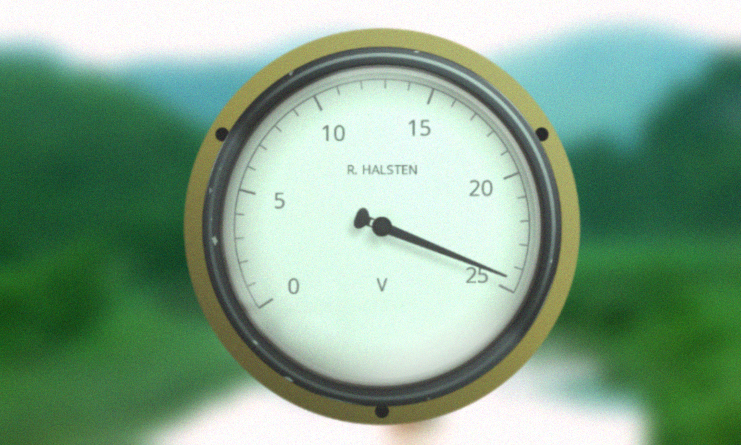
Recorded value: 24.5 V
